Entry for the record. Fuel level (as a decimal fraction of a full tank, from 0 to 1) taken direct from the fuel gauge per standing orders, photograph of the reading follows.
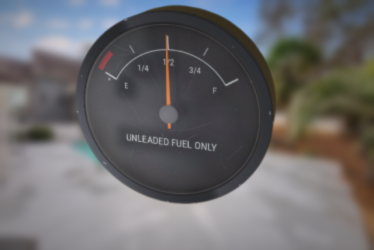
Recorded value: 0.5
